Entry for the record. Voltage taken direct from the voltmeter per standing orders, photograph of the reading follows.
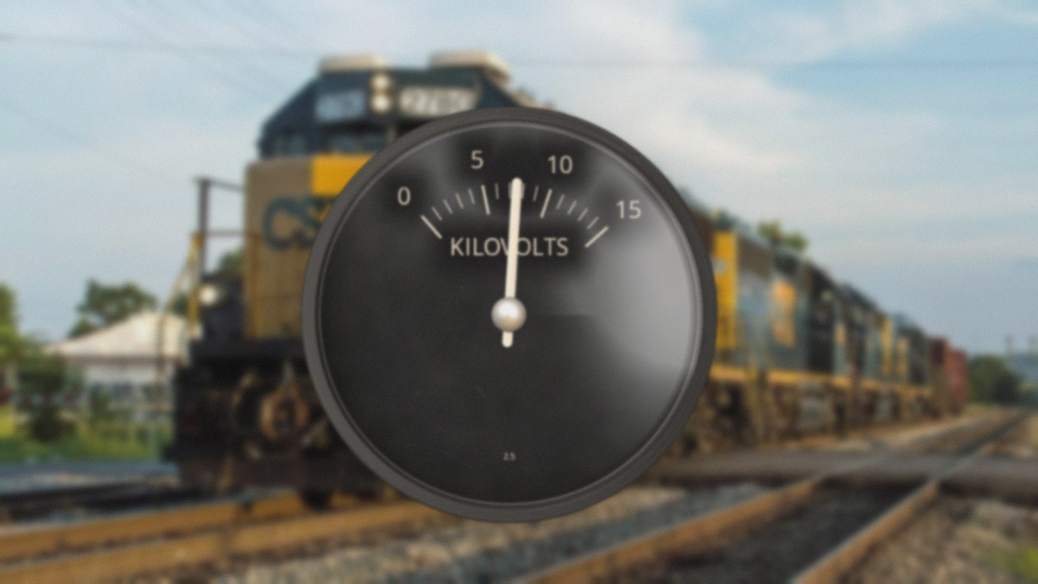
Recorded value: 7.5 kV
